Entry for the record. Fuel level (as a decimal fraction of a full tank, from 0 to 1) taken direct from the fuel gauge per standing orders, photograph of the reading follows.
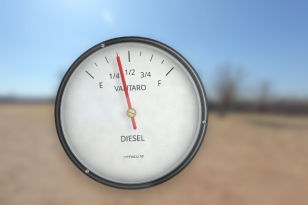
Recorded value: 0.375
